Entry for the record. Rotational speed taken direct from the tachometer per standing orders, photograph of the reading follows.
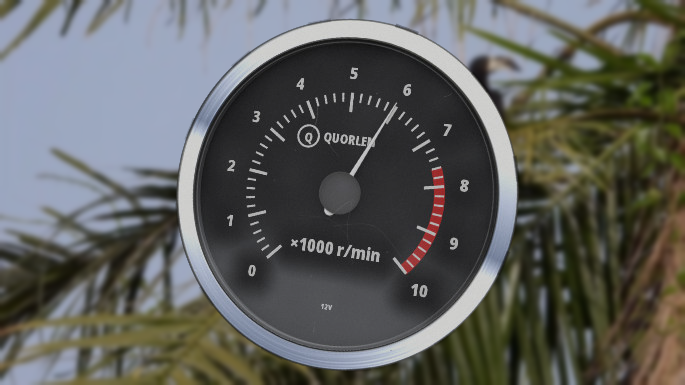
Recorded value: 6000 rpm
